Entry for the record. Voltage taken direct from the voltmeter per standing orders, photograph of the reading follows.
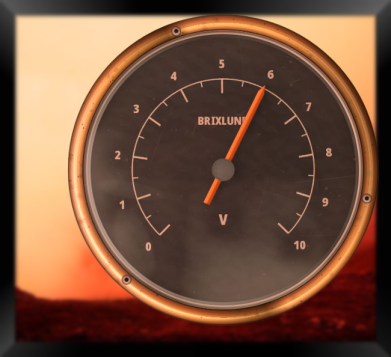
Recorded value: 6 V
